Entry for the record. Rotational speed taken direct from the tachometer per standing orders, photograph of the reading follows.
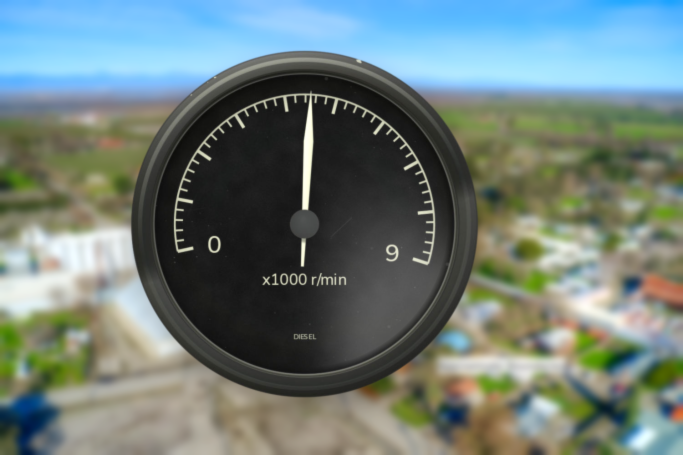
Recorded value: 4500 rpm
